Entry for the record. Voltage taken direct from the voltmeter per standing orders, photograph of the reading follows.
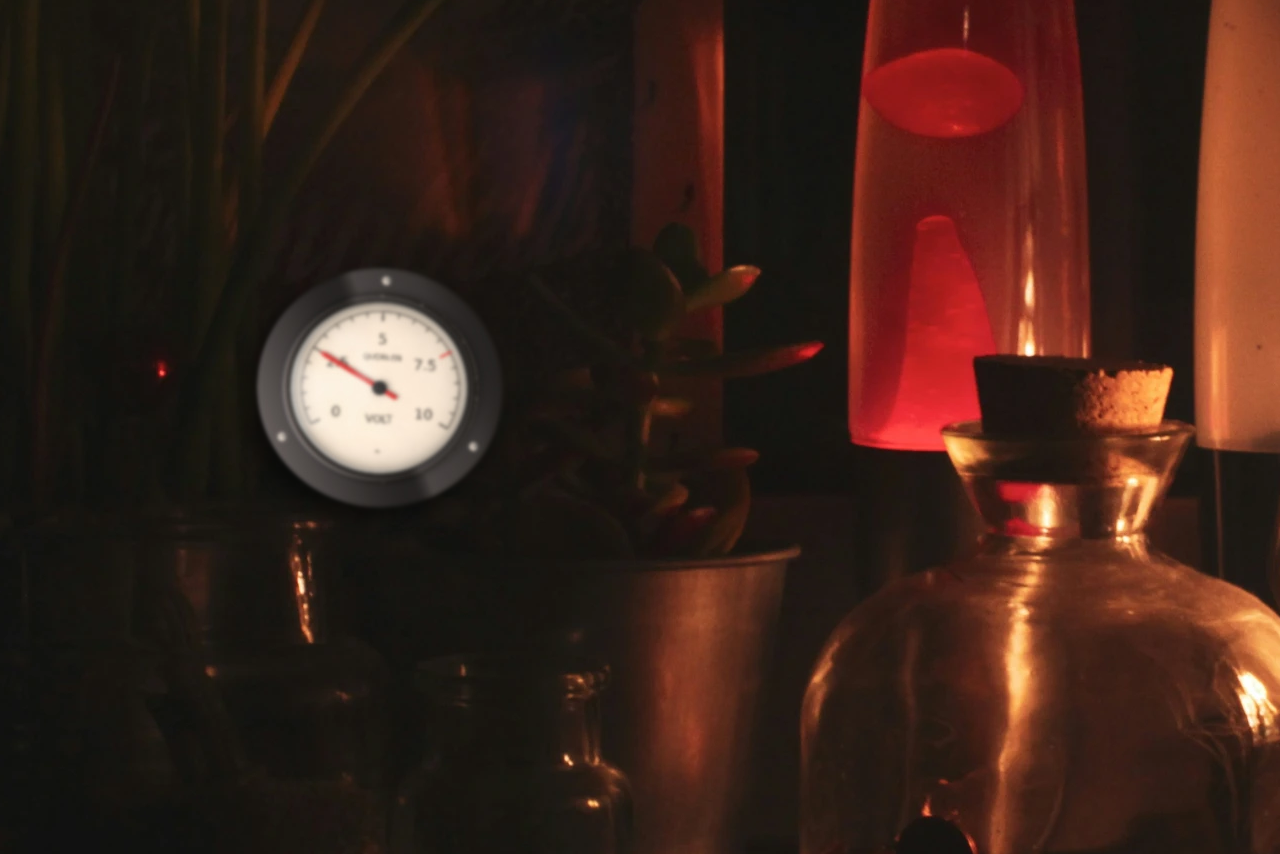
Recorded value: 2.5 V
